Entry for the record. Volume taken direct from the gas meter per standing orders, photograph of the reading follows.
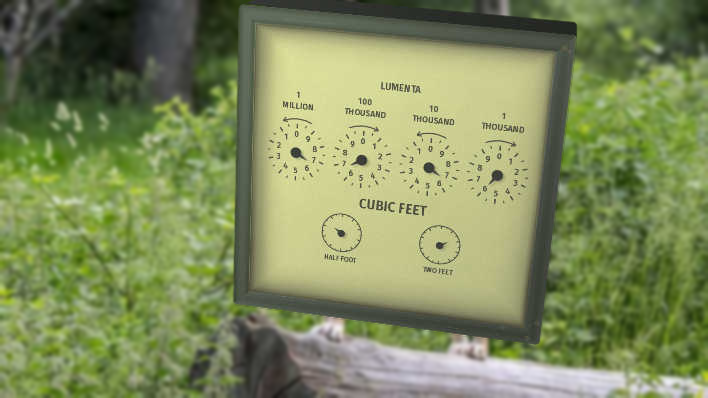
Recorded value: 666600 ft³
